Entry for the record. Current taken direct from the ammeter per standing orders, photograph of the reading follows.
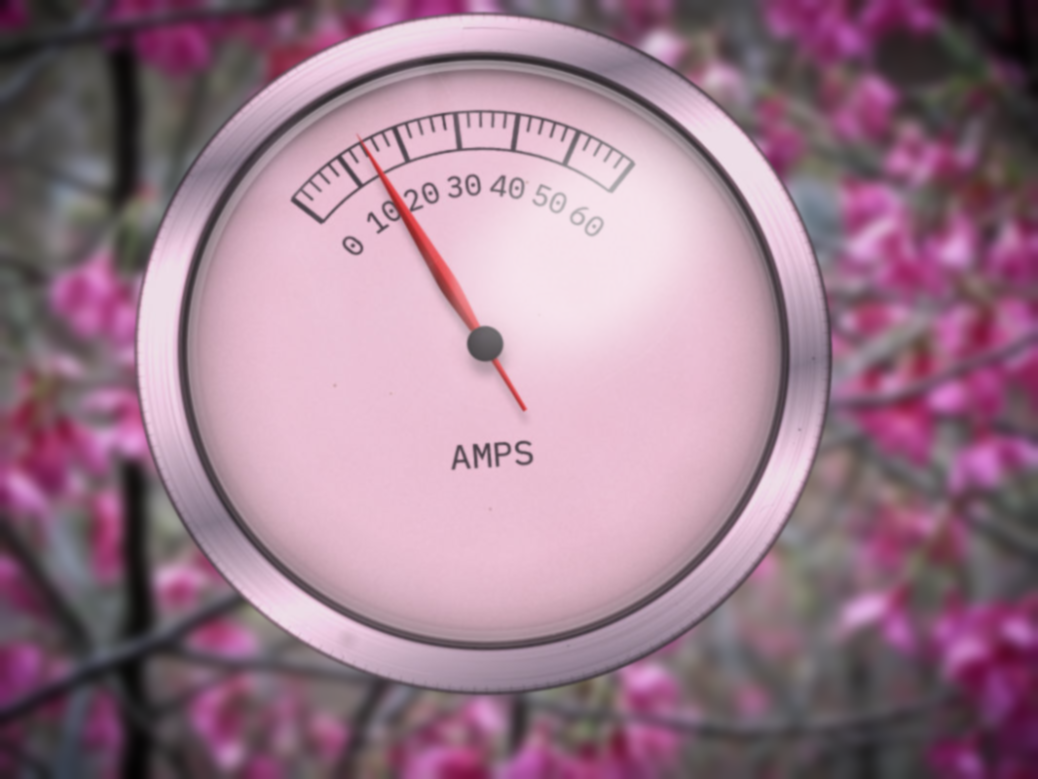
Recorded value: 14 A
